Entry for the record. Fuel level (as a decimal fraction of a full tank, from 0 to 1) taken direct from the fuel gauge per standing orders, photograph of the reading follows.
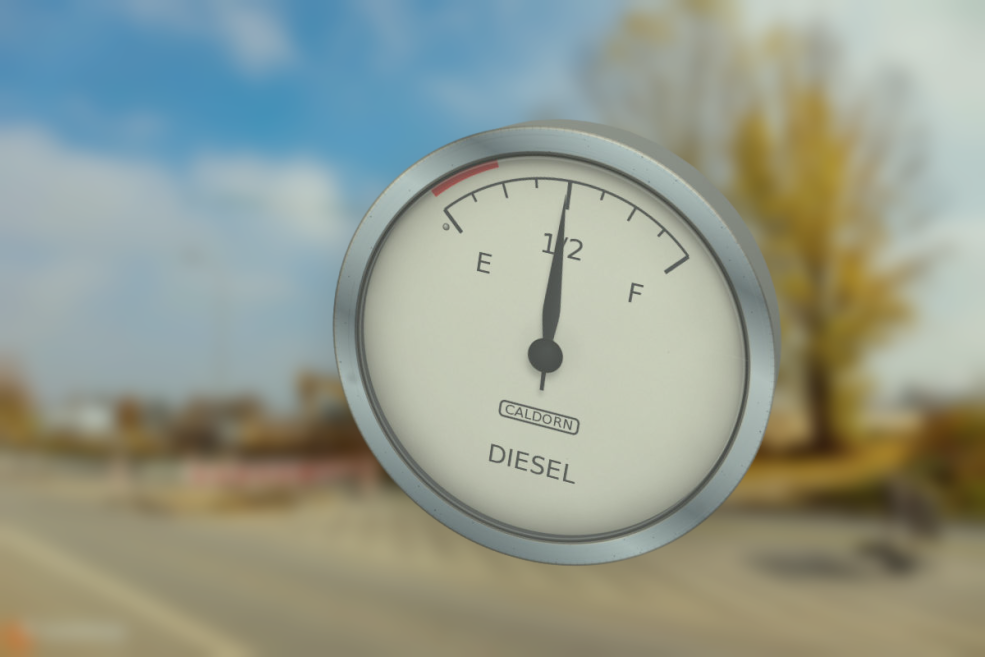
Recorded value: 0.5
